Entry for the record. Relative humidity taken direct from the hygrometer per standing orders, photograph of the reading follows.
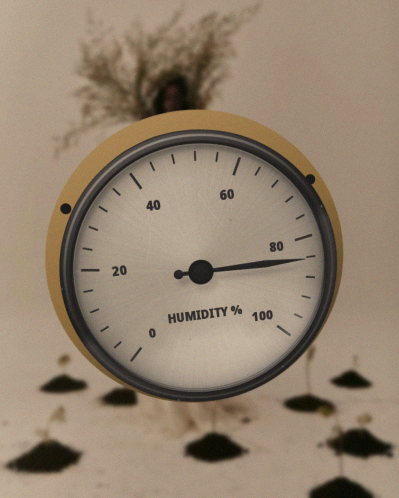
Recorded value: 84 %
